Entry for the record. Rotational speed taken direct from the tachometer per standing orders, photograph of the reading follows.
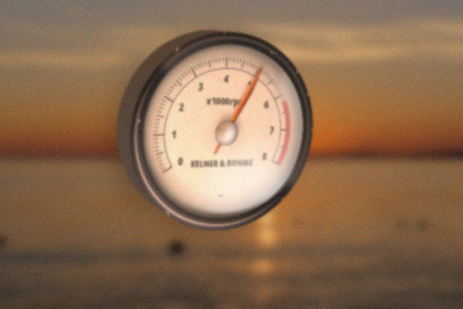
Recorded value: 5000 rpm
